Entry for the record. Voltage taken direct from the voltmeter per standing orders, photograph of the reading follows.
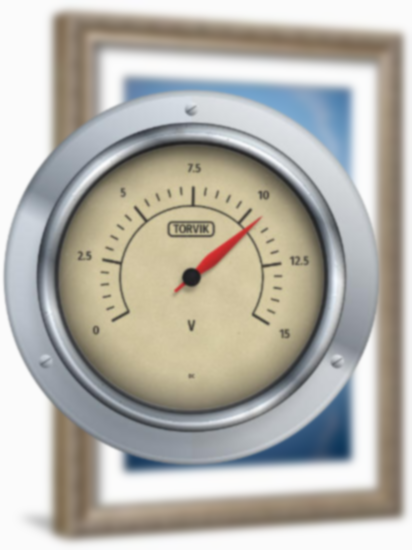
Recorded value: 10.5 V
